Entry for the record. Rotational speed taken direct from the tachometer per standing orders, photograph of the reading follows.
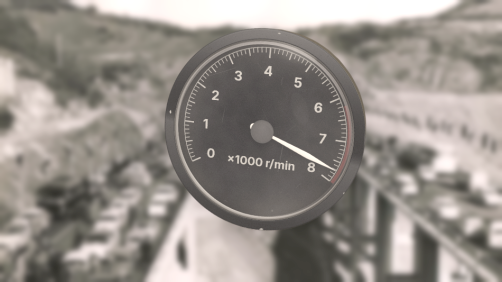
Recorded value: 7700 rpm
